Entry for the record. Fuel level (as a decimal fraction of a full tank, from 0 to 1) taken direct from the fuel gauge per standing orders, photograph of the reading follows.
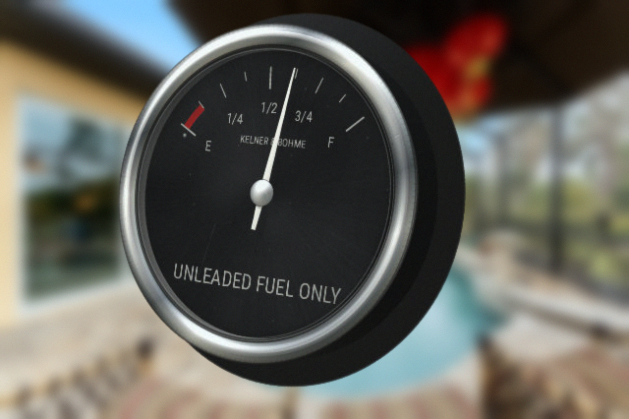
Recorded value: 0.625
